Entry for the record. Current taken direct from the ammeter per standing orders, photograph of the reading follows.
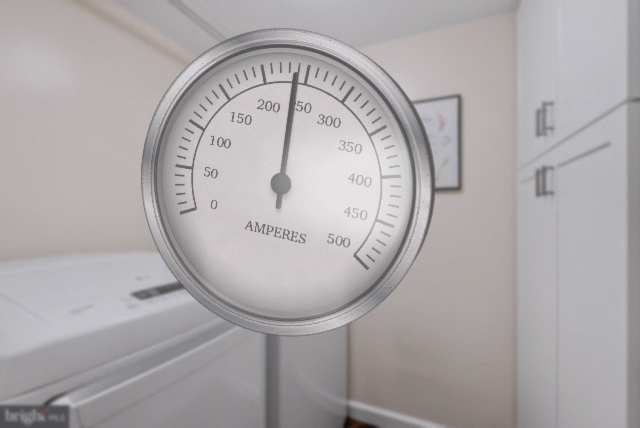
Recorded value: 240 A
